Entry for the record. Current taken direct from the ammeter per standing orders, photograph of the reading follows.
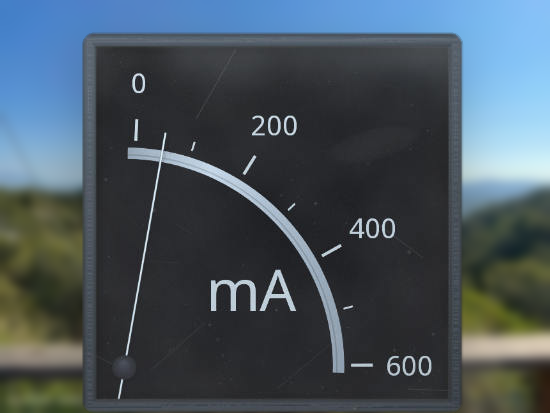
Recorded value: 50 mA
